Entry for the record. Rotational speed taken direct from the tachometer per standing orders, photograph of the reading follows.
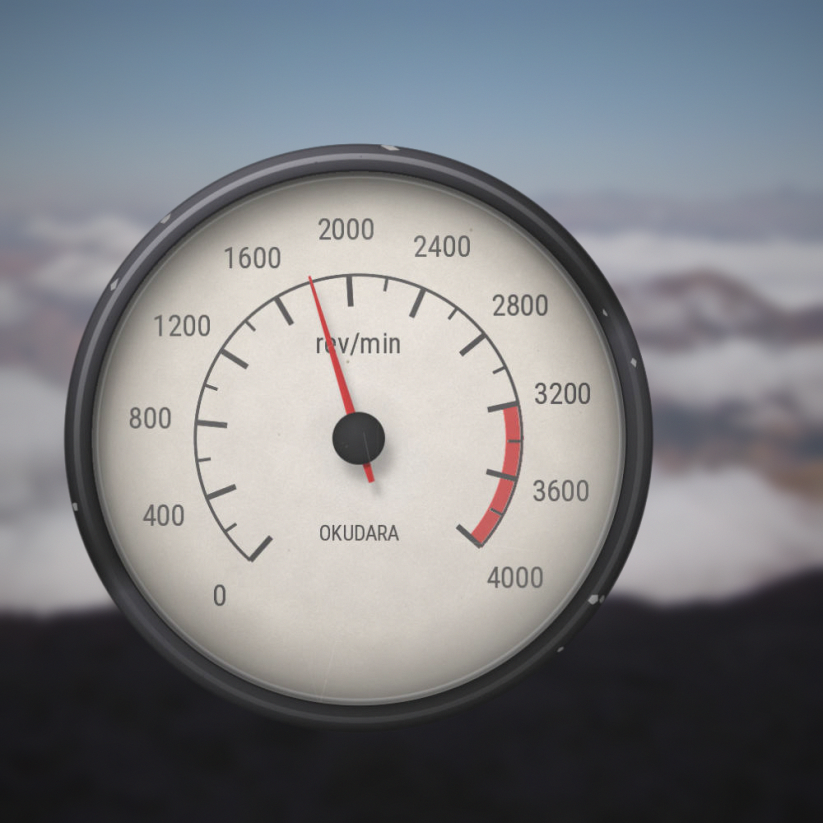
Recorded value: 1800 rpm
